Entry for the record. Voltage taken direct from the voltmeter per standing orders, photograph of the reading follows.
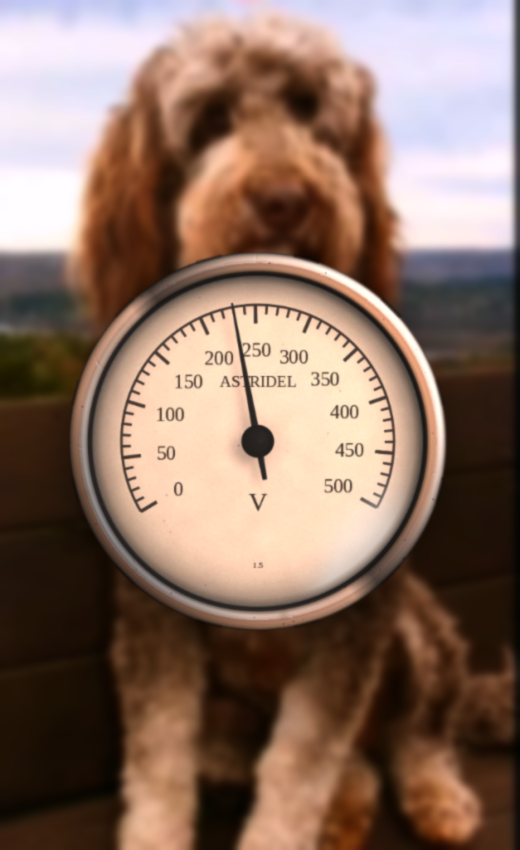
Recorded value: 230 V
